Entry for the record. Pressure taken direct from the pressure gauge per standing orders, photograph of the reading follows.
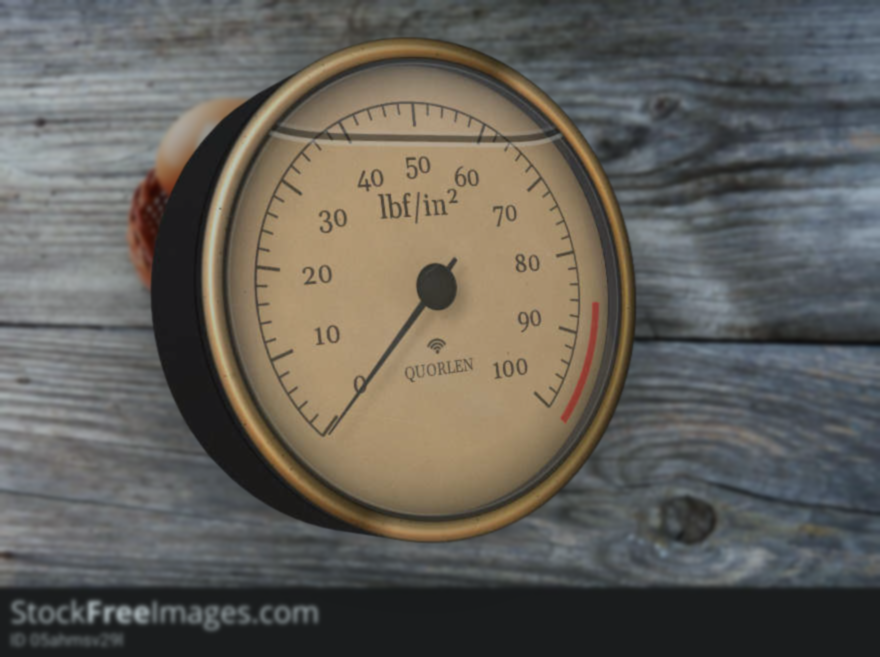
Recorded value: 0 psi
